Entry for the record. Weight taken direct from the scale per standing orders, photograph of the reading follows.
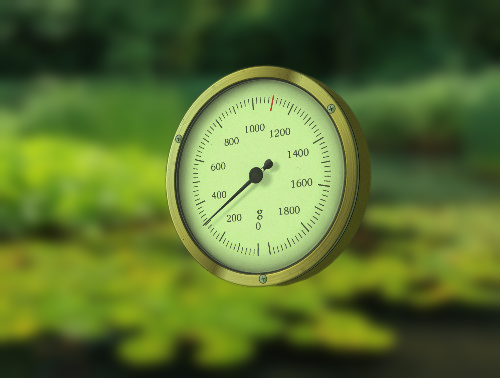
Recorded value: 300 g
